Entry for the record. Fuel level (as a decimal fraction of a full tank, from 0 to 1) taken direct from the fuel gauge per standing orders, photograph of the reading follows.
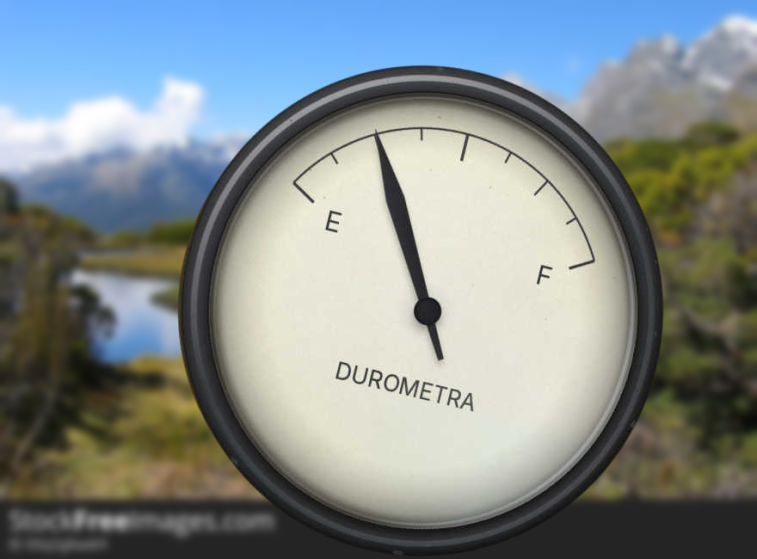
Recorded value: 0.25
